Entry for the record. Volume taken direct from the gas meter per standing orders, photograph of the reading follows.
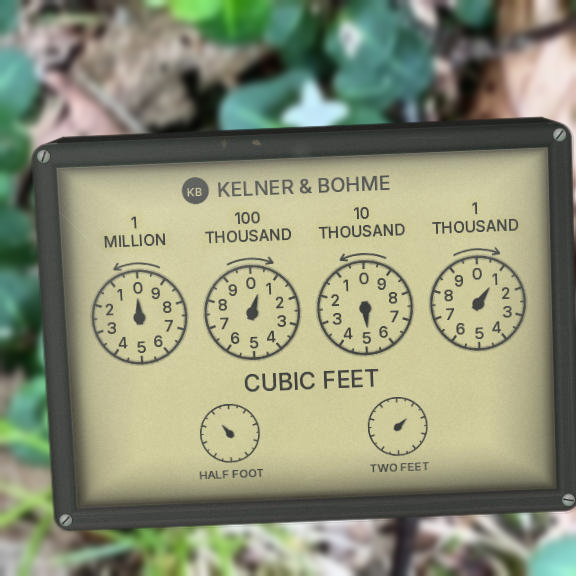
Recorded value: 5100 ft³
